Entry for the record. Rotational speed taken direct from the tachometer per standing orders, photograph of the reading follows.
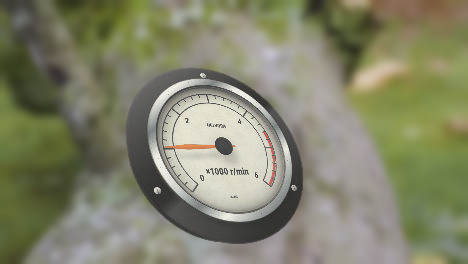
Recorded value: 1000 rpm
